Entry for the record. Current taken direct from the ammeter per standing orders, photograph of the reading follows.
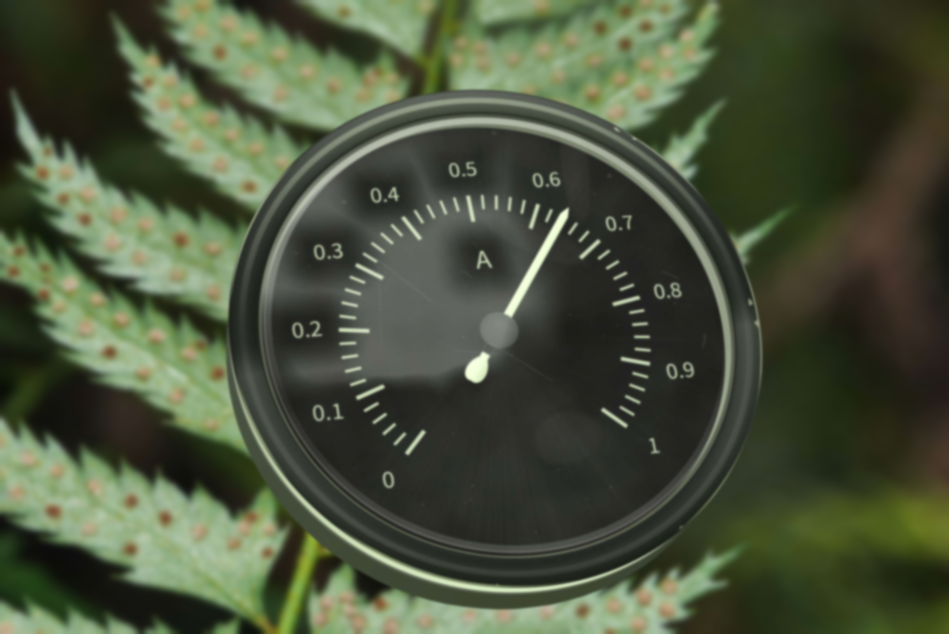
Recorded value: 0.64 A
